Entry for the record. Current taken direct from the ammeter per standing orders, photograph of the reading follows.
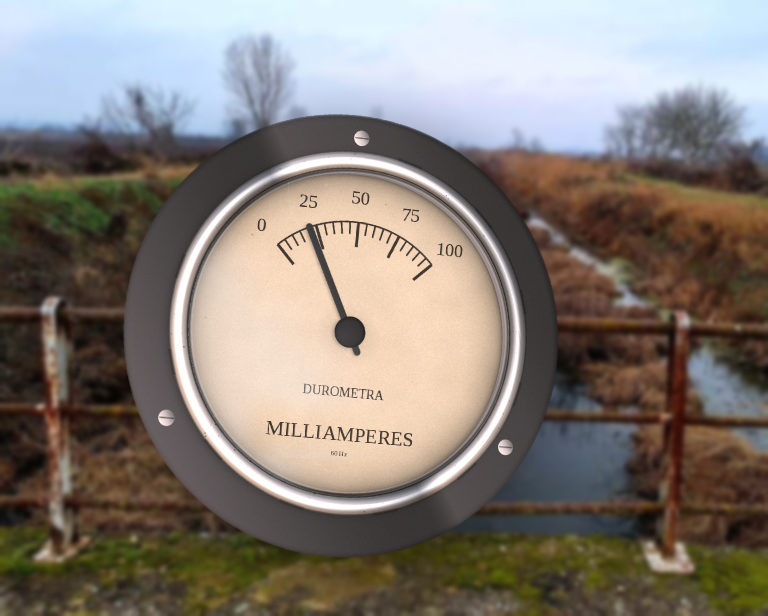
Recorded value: 20 mA
